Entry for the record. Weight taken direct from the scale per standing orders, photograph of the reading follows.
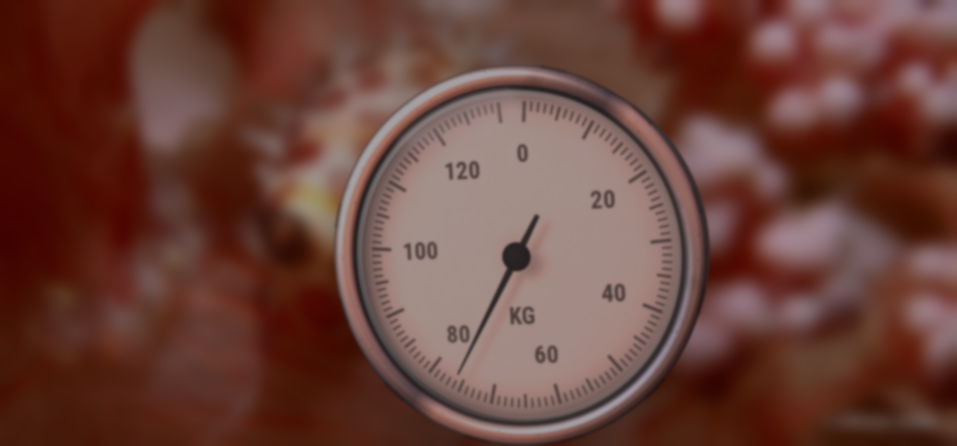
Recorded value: 76 kg
